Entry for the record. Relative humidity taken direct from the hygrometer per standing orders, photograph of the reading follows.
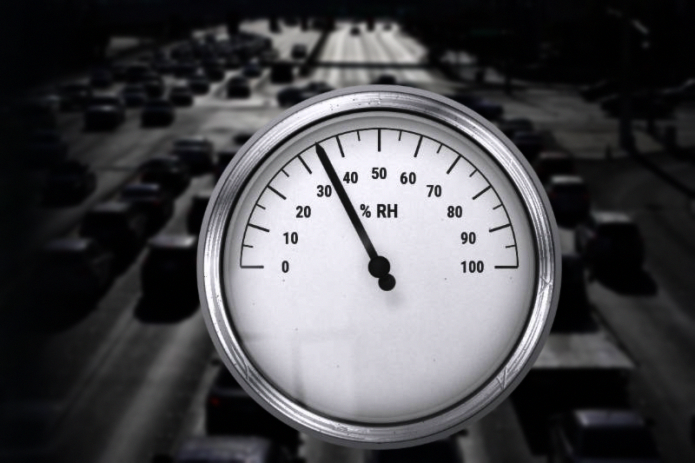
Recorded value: 35 %
